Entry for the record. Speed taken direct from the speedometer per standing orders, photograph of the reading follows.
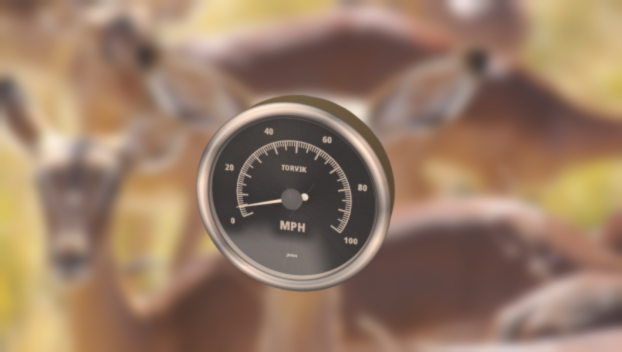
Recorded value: 5 mph
